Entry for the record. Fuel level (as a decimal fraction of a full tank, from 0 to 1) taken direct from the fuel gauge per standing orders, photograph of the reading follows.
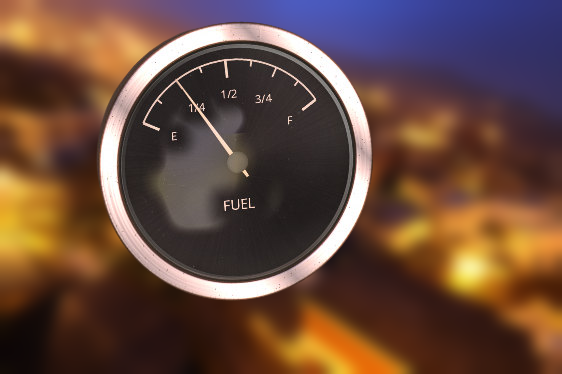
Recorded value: 0.25
